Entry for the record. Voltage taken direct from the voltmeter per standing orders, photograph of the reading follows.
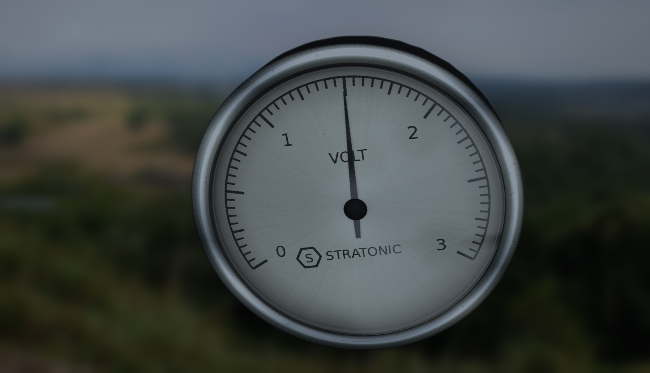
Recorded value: 1.5 V
